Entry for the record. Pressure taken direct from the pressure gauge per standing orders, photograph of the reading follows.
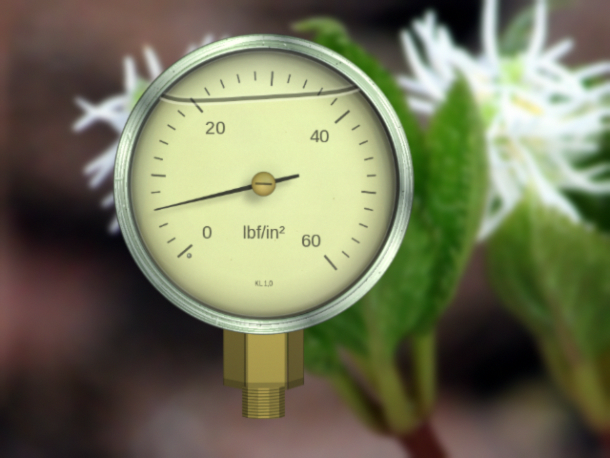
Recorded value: 6 psi
